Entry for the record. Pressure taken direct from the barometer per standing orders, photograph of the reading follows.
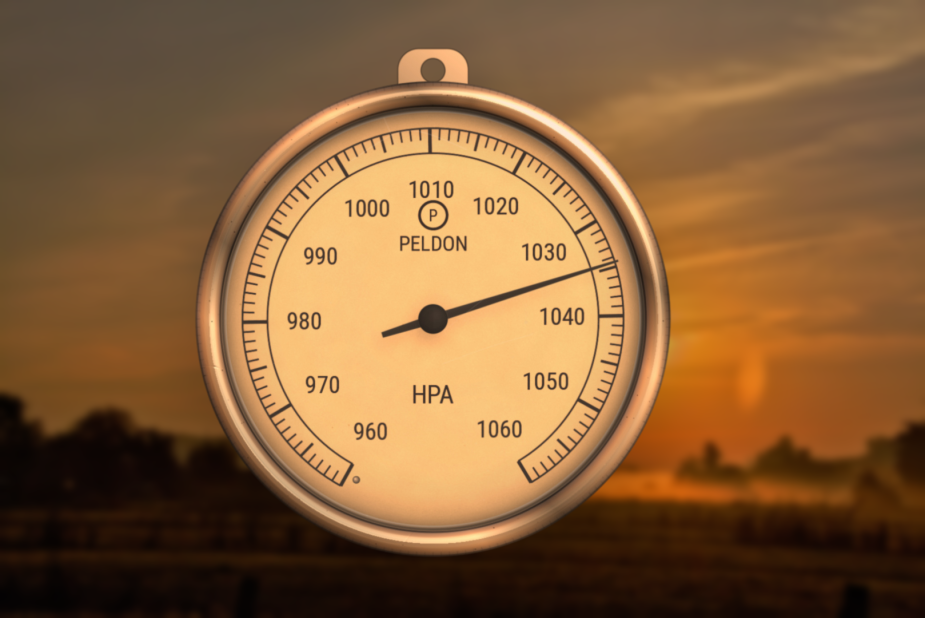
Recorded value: 1034.5 hPa
